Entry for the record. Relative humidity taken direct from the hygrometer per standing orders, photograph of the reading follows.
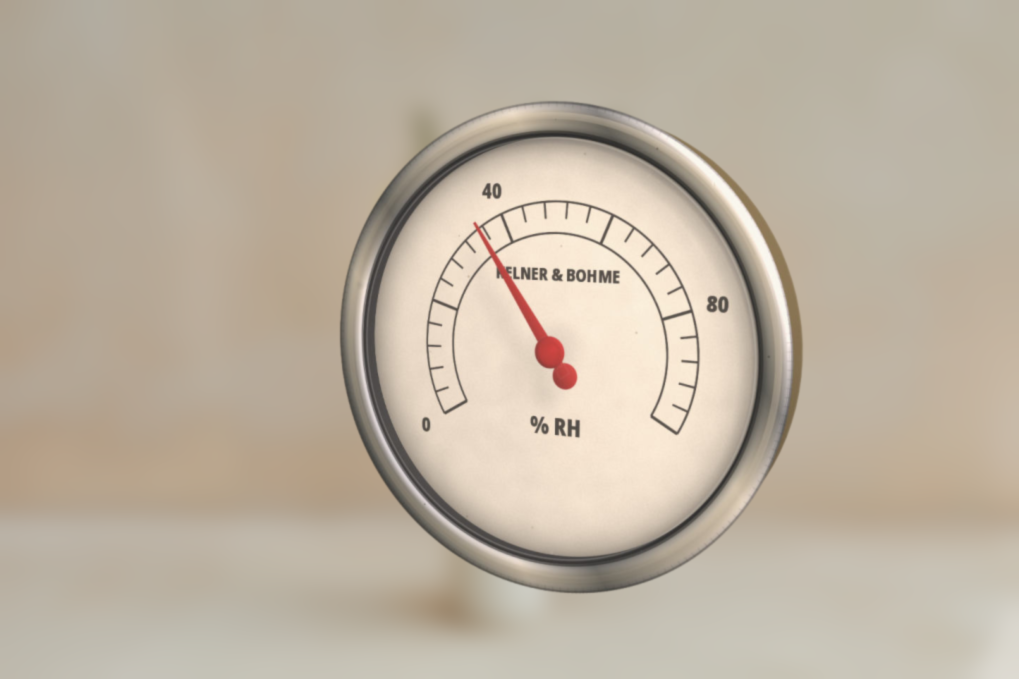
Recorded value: 36 %
